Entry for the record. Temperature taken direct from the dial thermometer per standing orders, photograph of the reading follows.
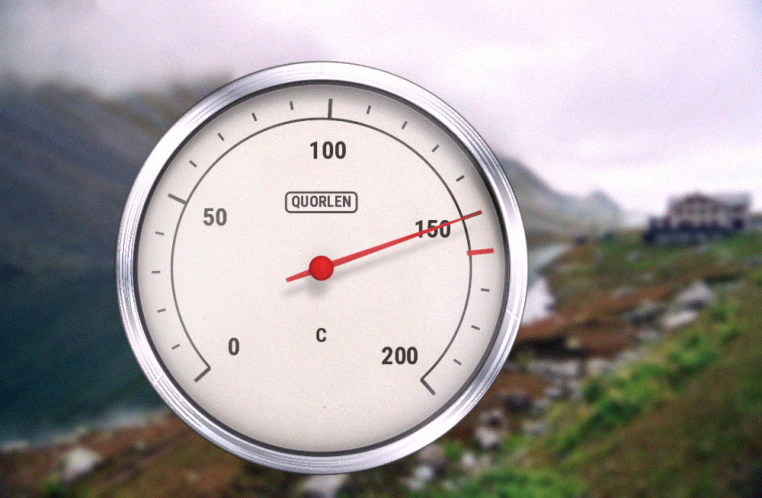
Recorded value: 150 °C
